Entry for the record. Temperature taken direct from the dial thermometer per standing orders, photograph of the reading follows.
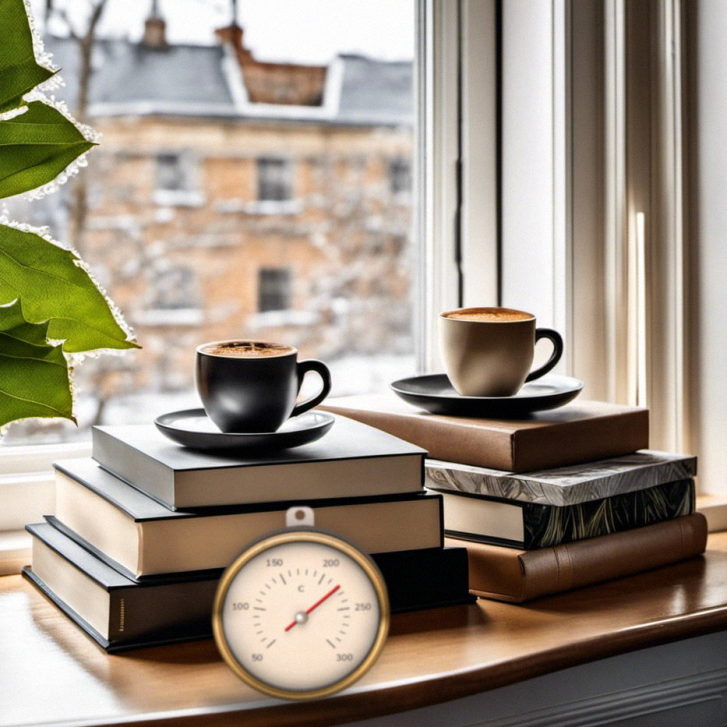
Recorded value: 220 °C
